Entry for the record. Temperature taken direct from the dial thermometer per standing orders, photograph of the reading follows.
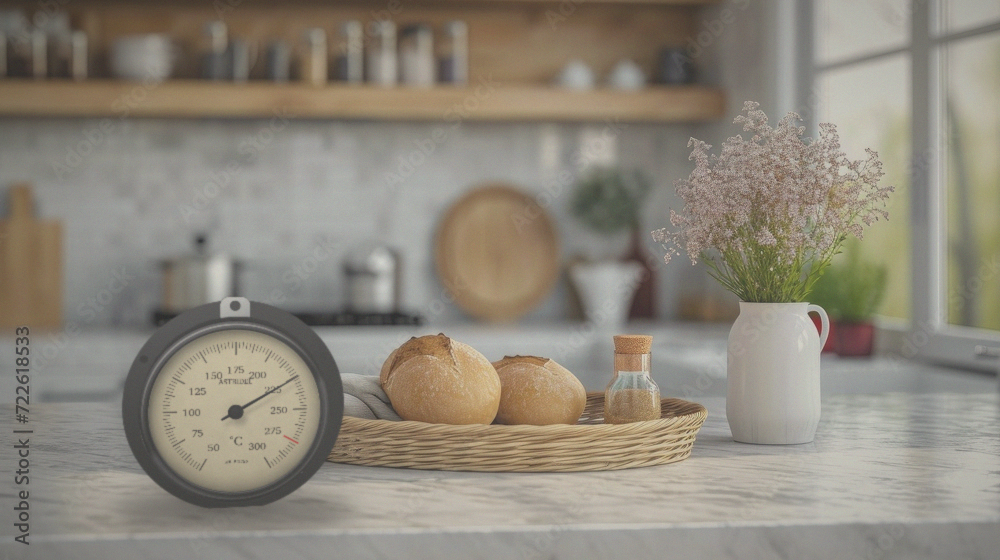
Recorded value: 225 °C
